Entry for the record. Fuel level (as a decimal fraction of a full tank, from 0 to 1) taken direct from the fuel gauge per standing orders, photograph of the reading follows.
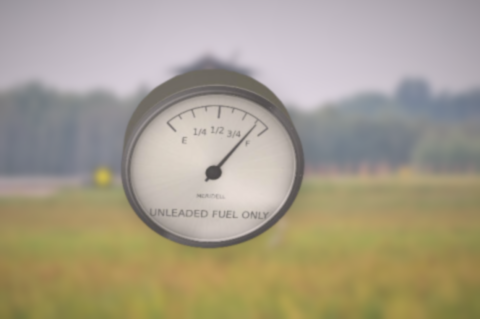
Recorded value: 0.875
